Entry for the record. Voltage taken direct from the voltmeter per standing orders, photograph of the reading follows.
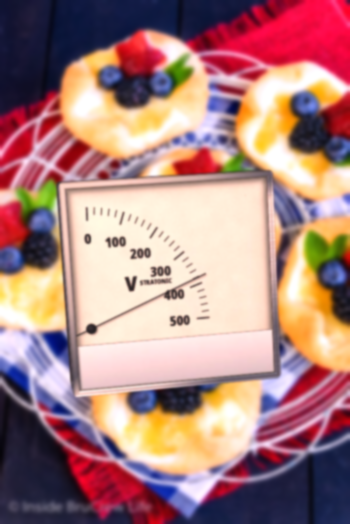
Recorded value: 380 V
